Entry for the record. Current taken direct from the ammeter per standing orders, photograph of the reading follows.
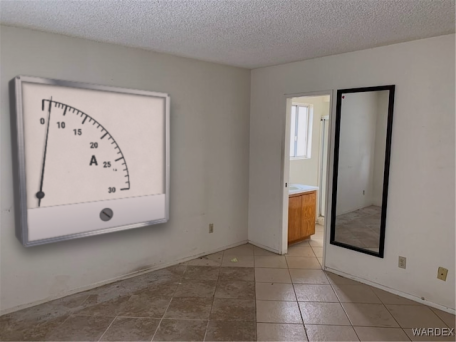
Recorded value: 5 A
